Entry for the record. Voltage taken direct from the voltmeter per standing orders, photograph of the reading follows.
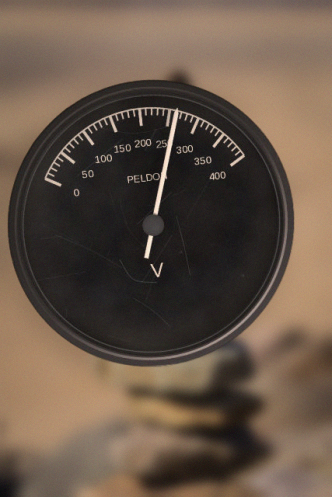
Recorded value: 260 V
